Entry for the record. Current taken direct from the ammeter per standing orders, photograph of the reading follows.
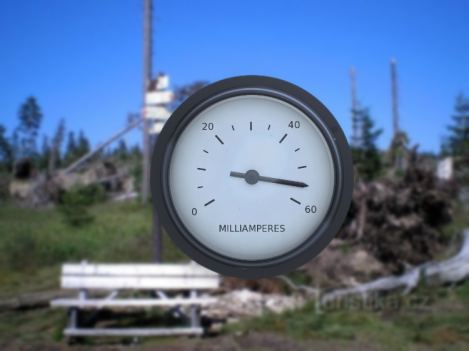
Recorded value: 55 mA
